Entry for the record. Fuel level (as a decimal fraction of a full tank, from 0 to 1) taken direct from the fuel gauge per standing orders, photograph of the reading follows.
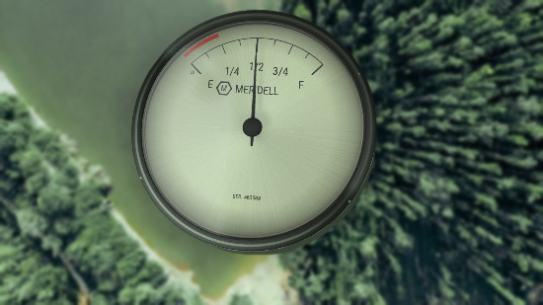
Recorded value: 0.5
